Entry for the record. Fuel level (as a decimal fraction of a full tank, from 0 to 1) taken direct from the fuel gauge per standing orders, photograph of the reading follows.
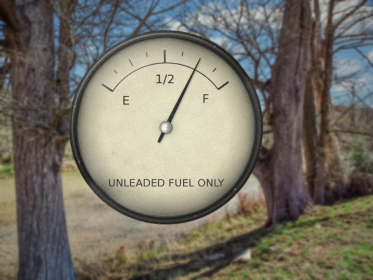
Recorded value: 0.75
